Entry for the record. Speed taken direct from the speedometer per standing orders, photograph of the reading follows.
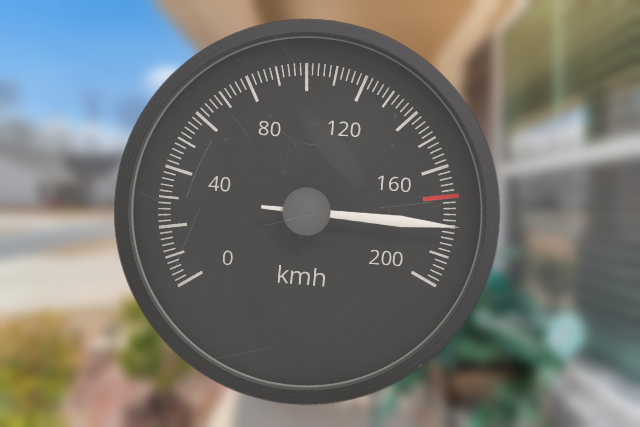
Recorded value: 180 km/h
